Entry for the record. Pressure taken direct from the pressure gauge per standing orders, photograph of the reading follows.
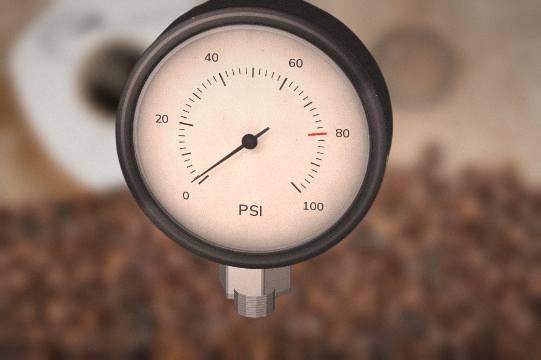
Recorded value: 2 psi
